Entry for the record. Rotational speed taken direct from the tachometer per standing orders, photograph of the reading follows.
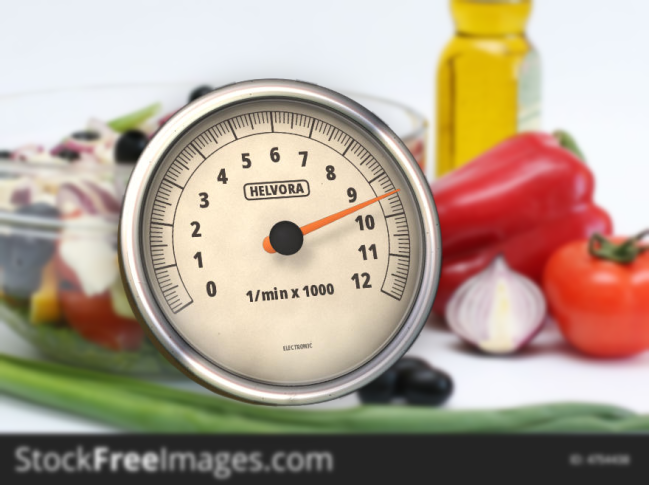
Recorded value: 9500 rpm
